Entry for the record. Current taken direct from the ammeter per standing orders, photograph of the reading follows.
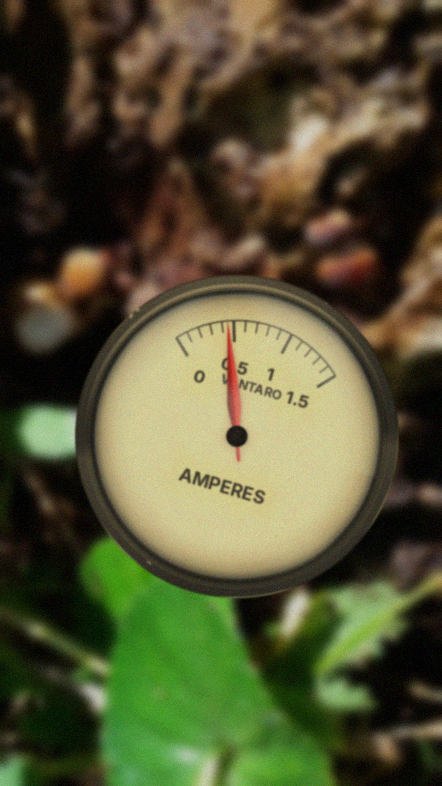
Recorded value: 0.45 A
